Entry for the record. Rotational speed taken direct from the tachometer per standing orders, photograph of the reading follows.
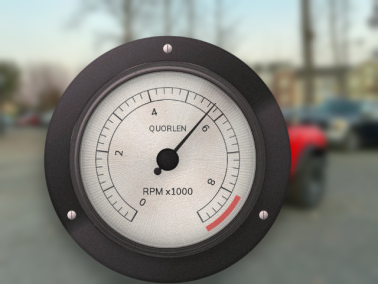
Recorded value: 5700 rpm
